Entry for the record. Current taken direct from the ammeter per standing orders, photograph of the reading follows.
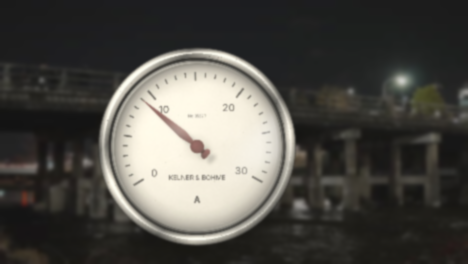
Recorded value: 9 A
